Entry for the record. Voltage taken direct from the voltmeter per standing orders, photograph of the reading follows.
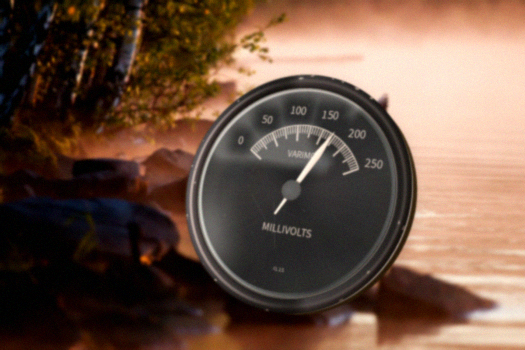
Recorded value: 175 mV
